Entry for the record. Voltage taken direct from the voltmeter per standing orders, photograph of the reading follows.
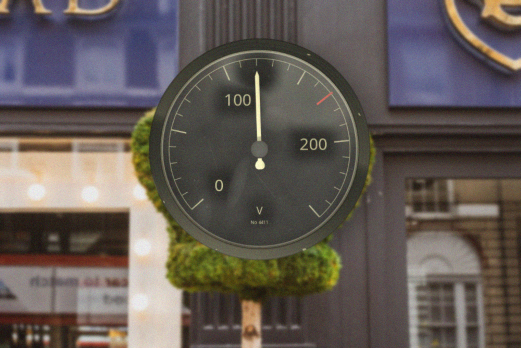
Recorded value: 120 V
